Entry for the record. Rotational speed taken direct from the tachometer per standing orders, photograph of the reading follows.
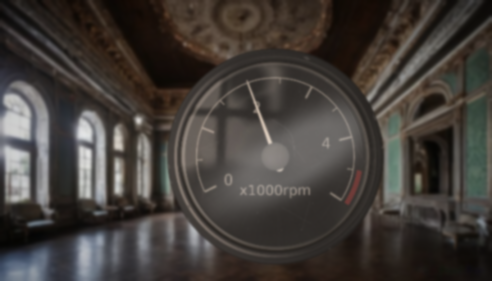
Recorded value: 2000 rpm
